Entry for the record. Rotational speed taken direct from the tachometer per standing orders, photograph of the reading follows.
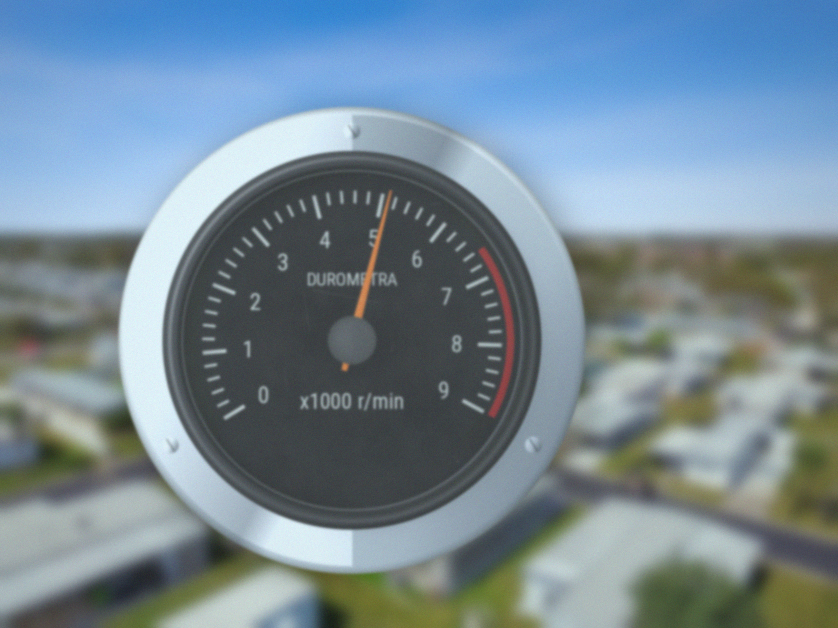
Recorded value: 5100 rpm
